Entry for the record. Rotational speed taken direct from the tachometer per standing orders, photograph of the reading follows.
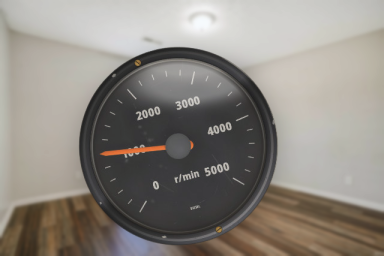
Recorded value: 1000 rpm
